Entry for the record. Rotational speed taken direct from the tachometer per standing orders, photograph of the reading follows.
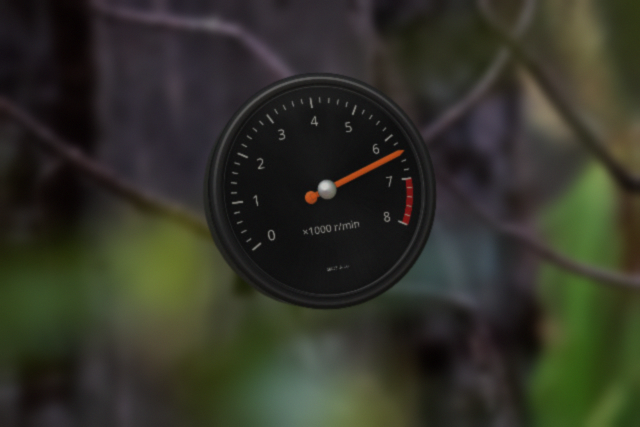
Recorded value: 6400 rpm
